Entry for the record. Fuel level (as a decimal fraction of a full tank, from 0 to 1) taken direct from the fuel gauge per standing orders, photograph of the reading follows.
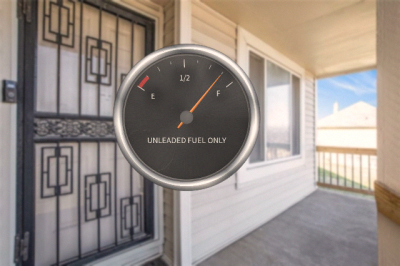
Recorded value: 0.875
